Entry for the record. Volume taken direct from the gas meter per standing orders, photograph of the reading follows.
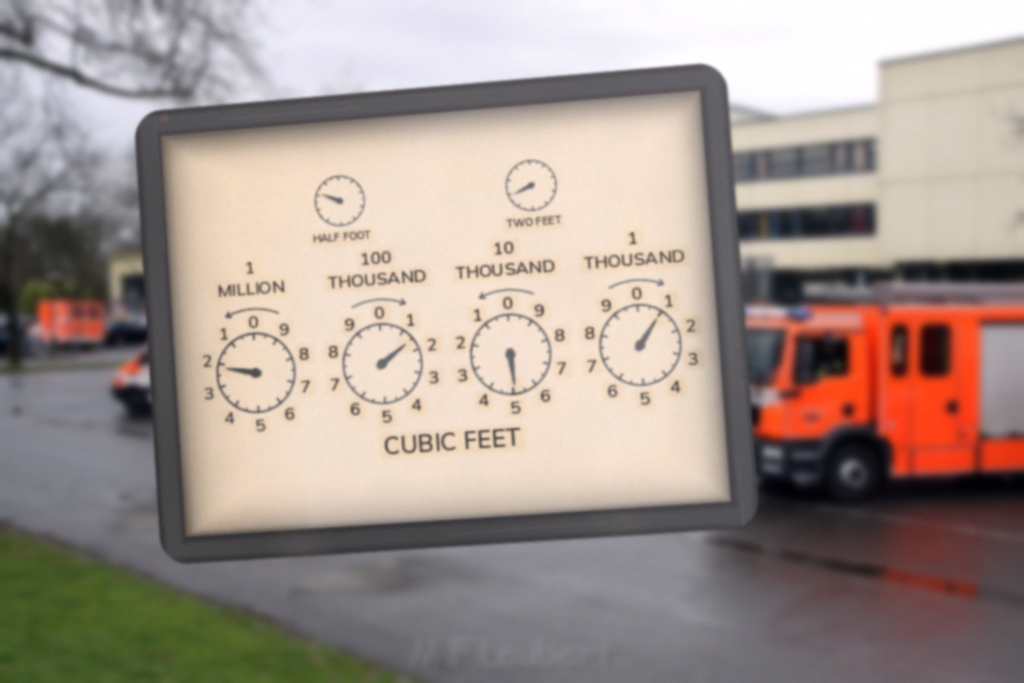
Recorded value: 215100 ft³
